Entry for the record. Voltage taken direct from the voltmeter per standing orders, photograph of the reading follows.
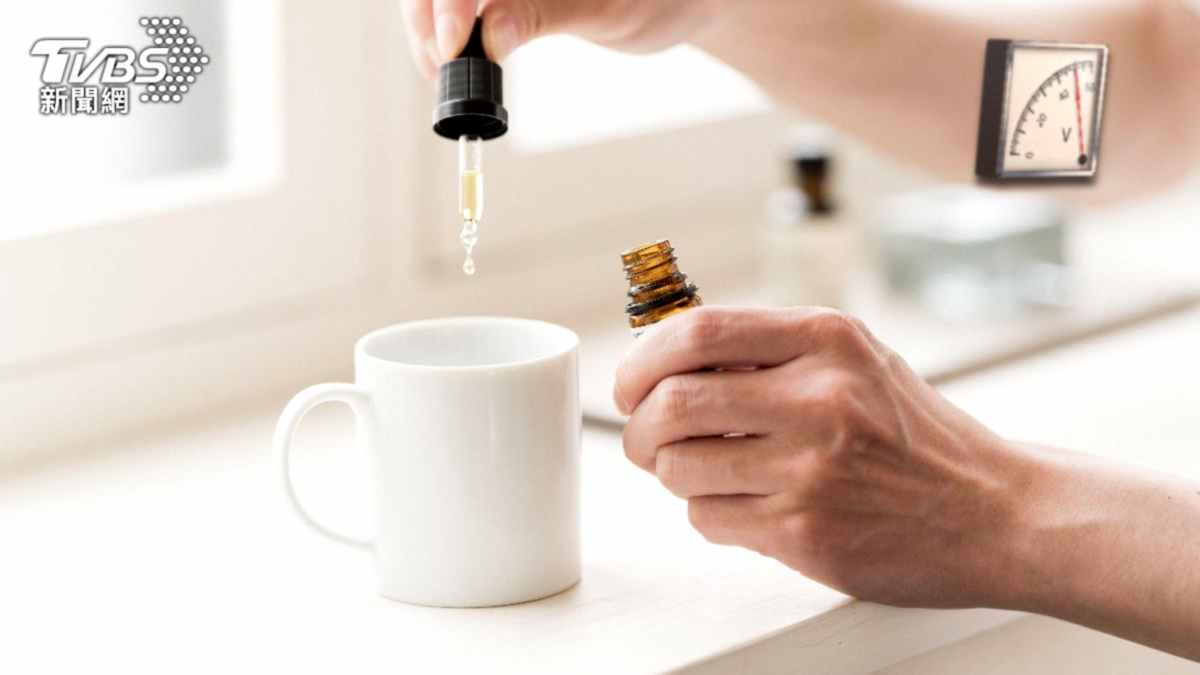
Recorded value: 50 V
